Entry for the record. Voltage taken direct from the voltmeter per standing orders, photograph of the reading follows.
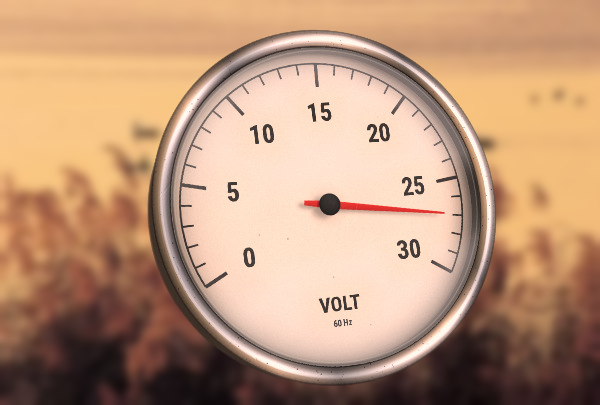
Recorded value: 27 V
